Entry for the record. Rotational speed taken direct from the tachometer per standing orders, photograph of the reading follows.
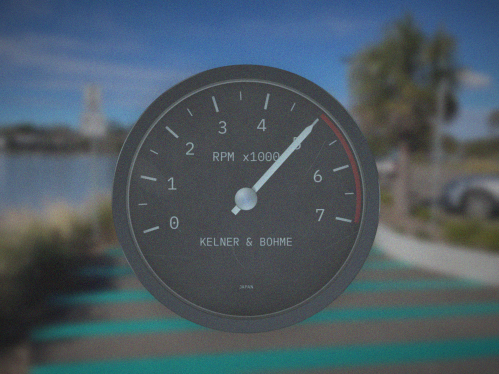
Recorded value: 5000 rpm
